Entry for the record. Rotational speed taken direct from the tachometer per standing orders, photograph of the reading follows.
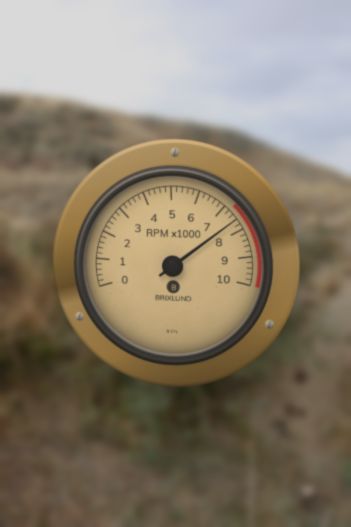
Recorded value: 7600 rpm
